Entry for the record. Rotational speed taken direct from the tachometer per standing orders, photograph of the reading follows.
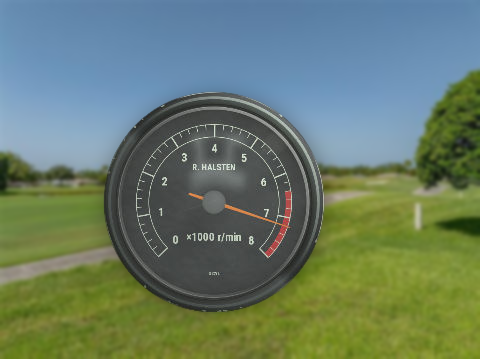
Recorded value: 7200 rpm
